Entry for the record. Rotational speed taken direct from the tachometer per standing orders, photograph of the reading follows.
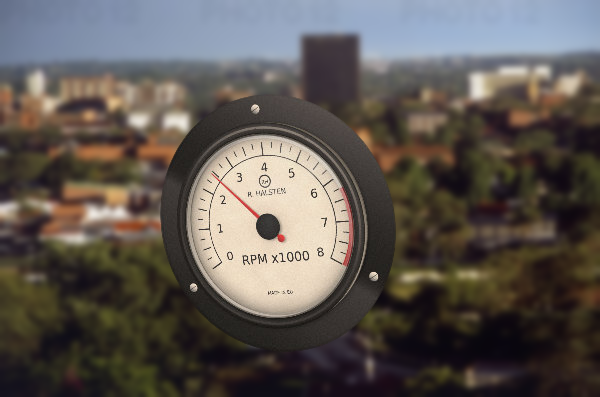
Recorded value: 2500 rpm
